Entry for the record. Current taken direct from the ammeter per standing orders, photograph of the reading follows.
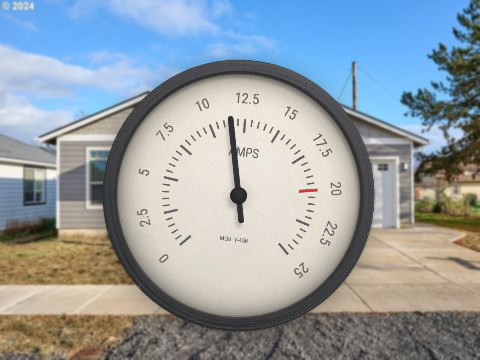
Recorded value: 11.5 A
